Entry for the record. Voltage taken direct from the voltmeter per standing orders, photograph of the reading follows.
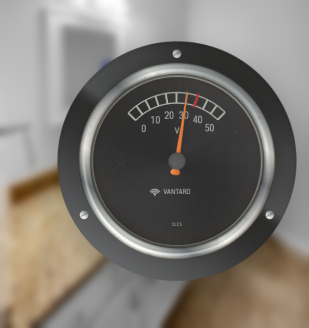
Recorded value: 30 V
